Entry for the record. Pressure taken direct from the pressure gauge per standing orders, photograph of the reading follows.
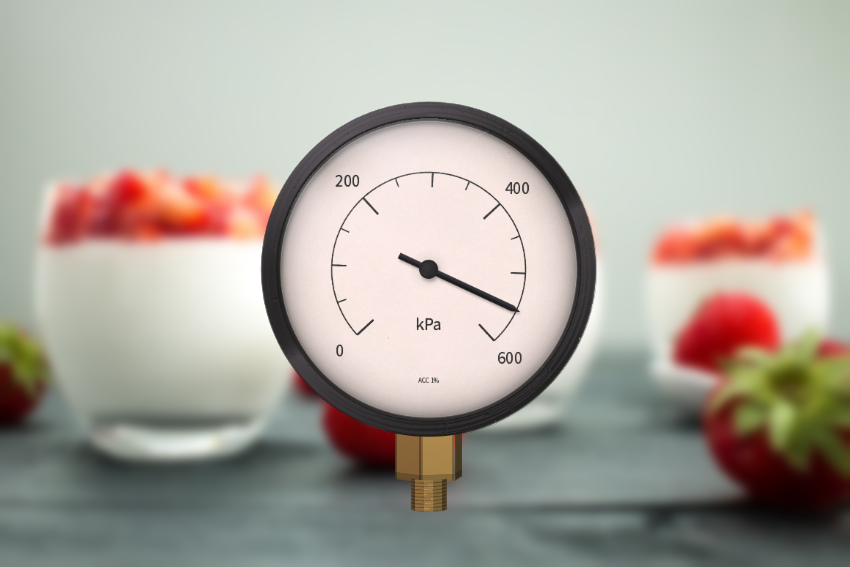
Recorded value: 550 kPa
